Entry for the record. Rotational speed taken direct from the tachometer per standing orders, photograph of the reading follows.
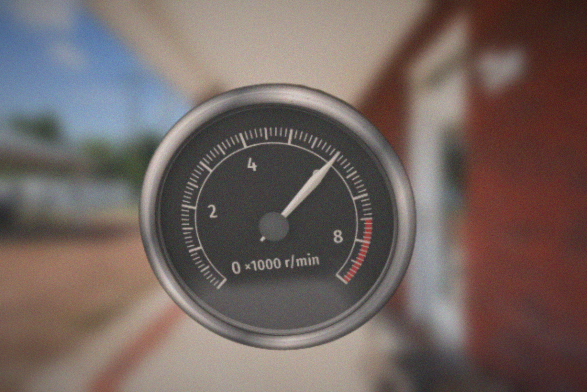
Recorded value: 6000 rpm
